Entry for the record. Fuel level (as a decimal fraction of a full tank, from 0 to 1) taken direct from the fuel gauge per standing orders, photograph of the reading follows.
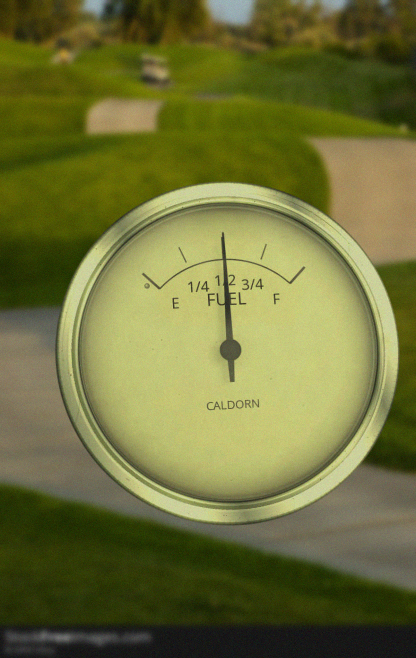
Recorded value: 0.5
